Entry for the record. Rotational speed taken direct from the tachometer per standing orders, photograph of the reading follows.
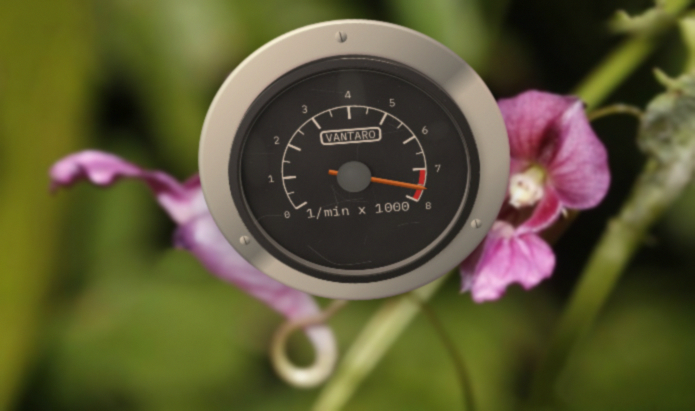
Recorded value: 7500 rpm
